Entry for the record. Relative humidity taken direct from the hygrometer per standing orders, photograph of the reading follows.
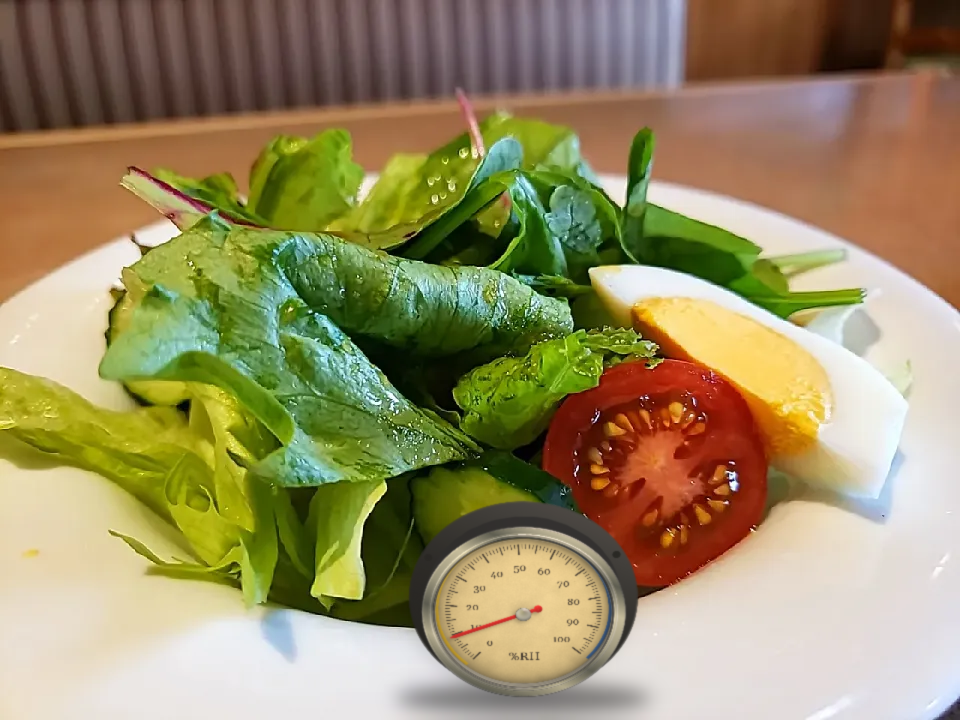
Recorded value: 10 %
